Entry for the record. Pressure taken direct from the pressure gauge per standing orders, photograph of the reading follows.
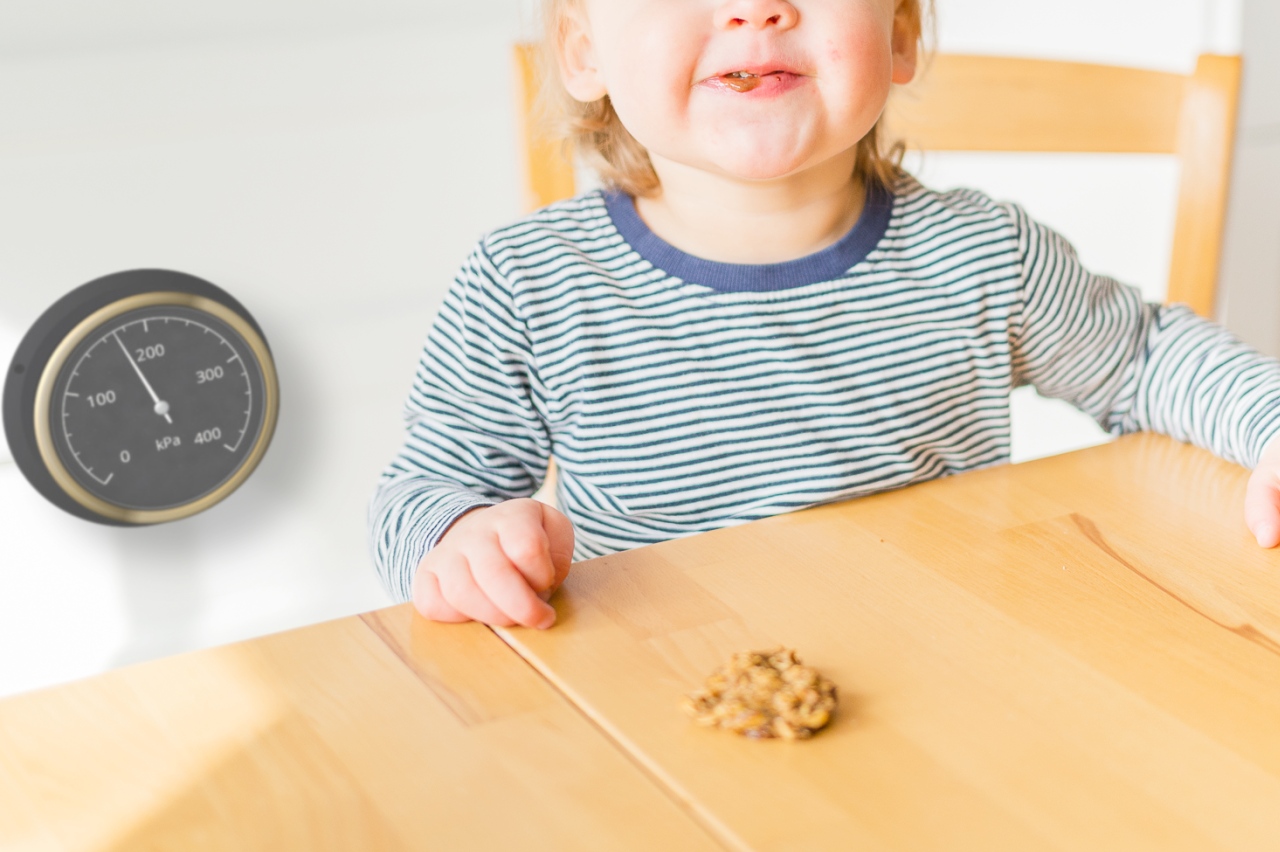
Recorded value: 170 kPa
